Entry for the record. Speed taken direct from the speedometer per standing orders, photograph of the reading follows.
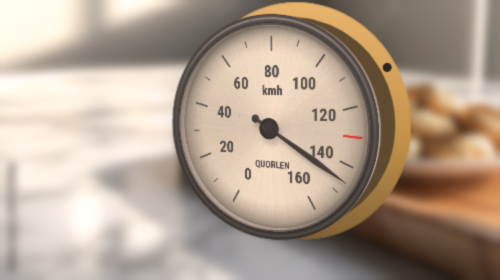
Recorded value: 145 km/h
